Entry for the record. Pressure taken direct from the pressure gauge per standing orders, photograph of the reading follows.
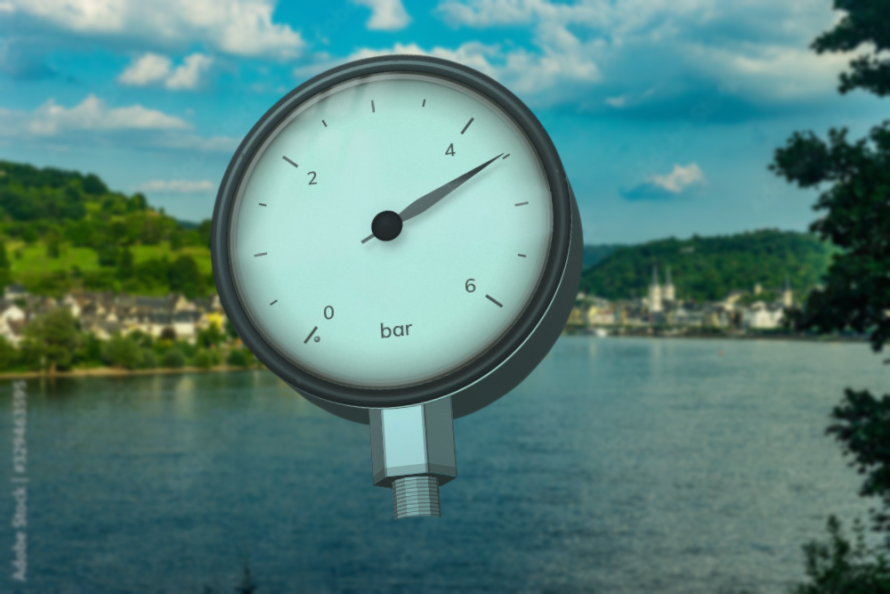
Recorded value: 4.5 bar
